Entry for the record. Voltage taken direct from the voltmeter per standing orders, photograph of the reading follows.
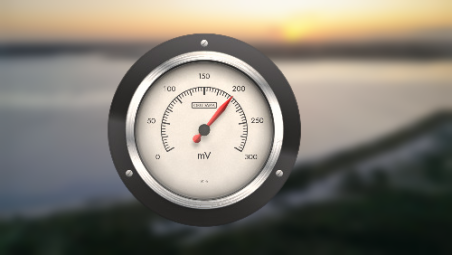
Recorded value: 200 mV
